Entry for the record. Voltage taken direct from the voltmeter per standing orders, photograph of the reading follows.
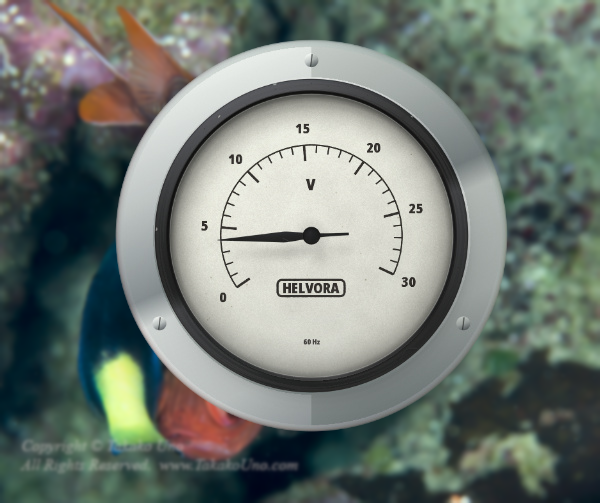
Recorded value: 4 V
